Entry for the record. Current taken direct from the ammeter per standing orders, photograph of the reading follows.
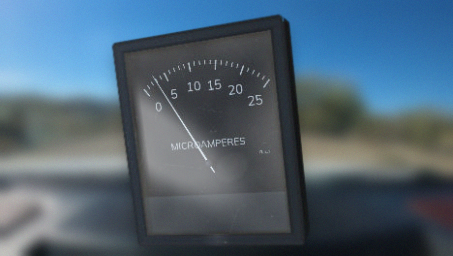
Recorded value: 3 µA
